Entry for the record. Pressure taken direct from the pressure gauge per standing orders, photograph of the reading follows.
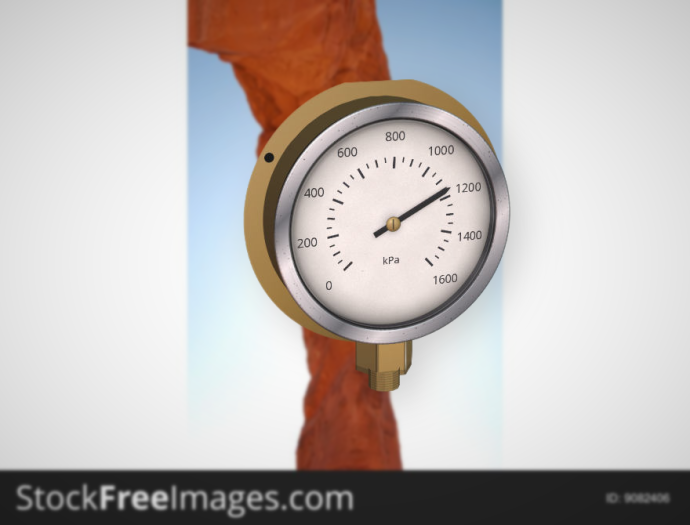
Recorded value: 1150 kPa
